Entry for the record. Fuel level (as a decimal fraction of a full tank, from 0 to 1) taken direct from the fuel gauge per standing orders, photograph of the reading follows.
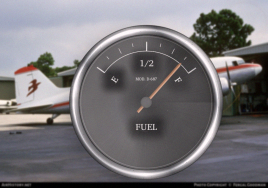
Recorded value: 0.875
